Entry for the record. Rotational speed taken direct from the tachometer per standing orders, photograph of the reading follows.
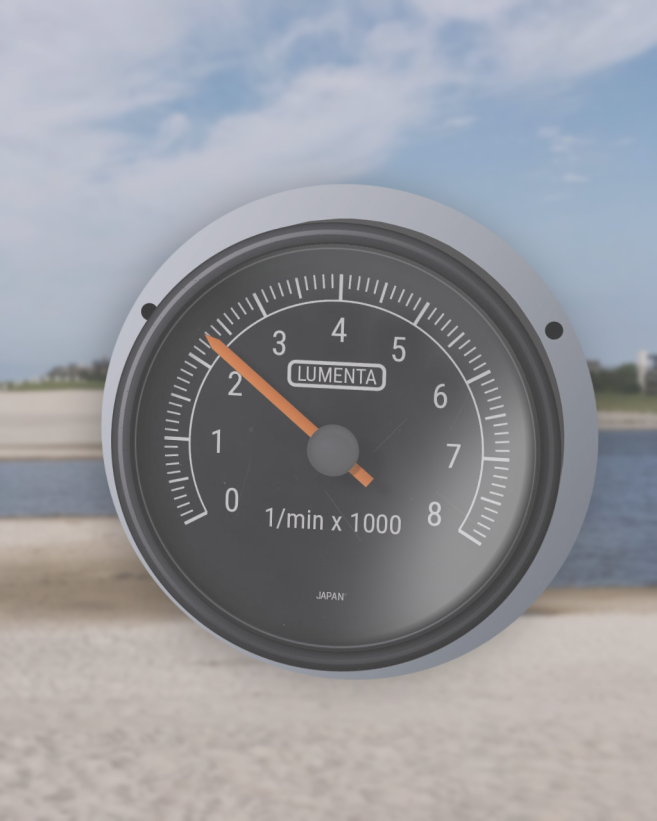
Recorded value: 2300 rpm
